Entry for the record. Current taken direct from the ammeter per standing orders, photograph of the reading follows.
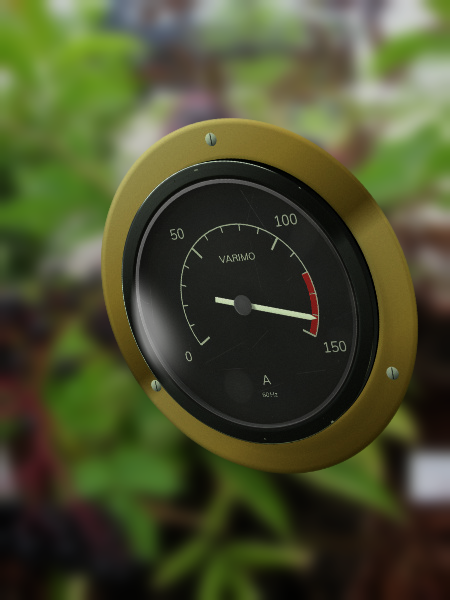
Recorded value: 140 A
